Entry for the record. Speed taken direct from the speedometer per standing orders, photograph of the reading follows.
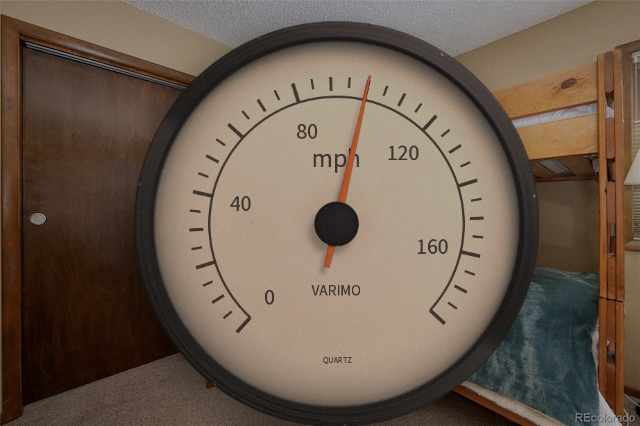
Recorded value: 100 mph
